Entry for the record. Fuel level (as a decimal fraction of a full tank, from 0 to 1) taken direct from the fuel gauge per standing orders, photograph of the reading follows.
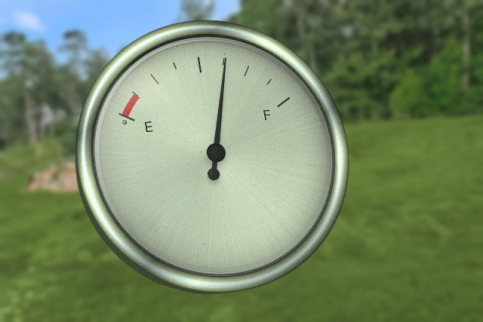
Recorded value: 0.625
